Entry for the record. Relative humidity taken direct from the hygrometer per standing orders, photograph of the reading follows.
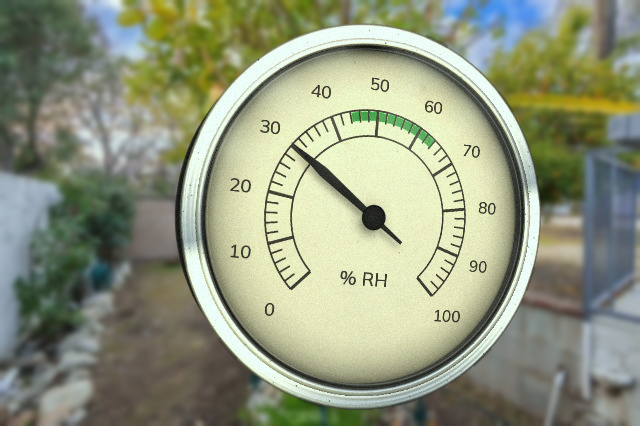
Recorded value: 30 %
